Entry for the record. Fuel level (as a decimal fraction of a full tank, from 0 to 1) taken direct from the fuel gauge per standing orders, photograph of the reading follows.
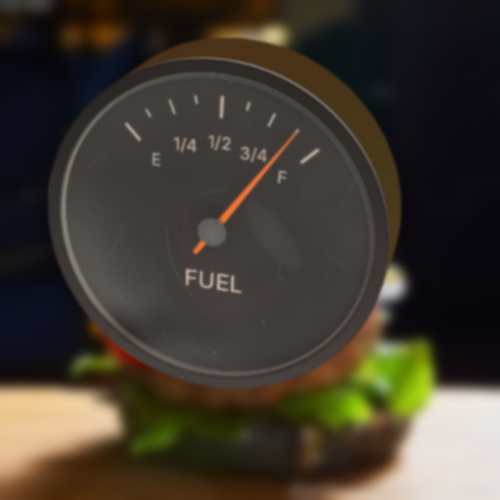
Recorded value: 0.875
